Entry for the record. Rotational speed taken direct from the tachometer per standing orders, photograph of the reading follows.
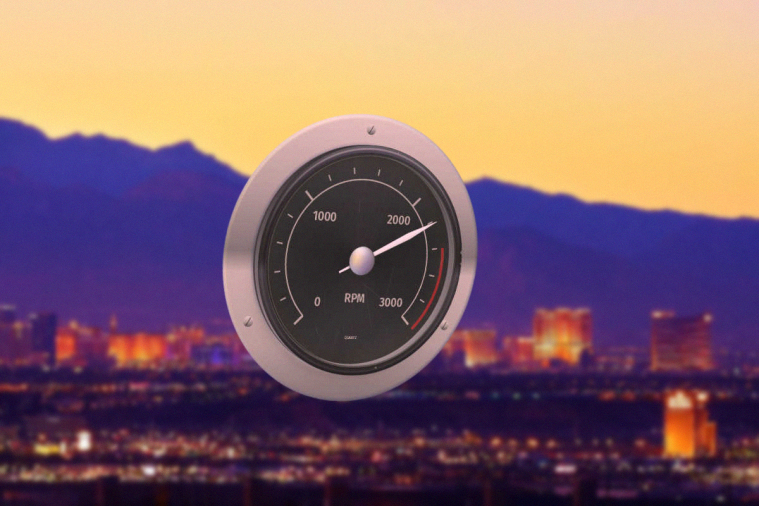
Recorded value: 2200 rpm
